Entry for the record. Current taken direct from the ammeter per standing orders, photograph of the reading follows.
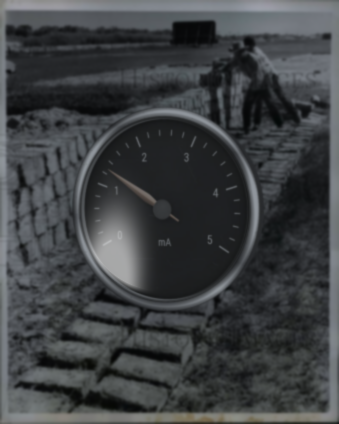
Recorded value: 1.3 mA
